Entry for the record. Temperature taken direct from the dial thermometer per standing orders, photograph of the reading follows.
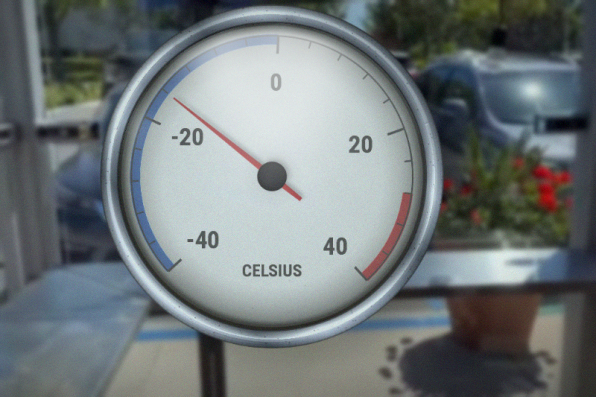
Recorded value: -16 °C
